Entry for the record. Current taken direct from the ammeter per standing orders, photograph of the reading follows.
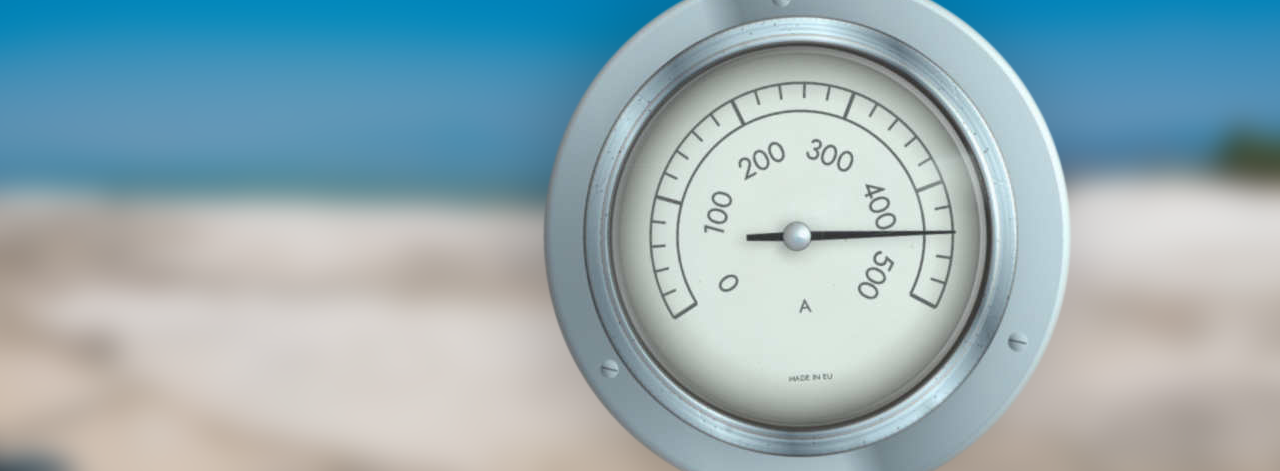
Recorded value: 440 A
